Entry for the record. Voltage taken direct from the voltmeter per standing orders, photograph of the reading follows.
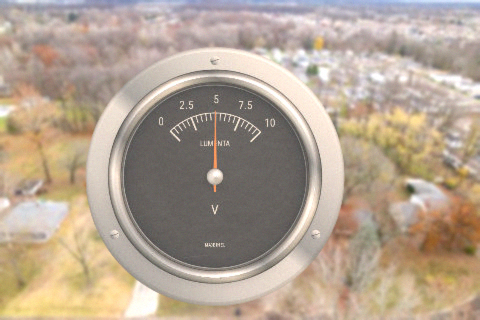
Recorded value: 5 V
